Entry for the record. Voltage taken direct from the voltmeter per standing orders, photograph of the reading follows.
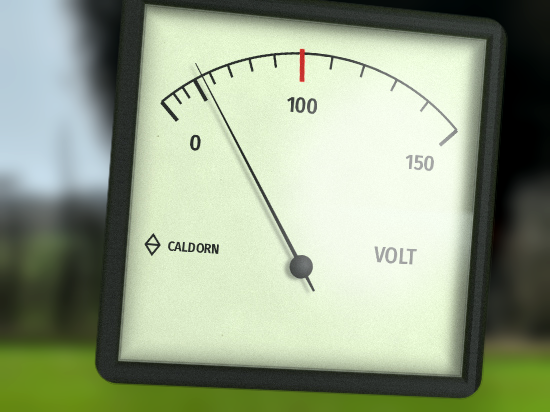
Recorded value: 55 V
